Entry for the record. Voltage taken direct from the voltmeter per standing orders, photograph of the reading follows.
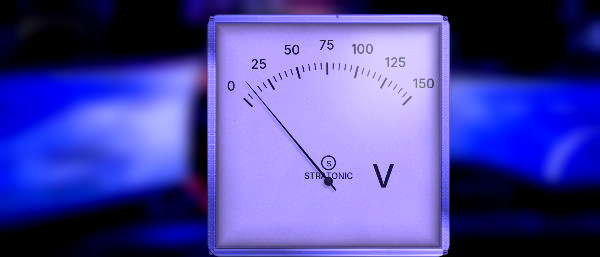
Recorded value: 10 V
